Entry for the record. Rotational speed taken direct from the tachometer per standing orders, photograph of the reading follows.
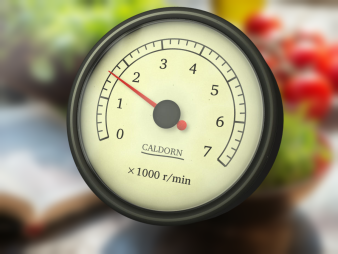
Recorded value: 1600 rpm
